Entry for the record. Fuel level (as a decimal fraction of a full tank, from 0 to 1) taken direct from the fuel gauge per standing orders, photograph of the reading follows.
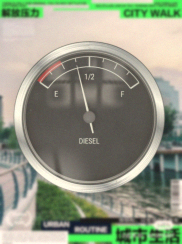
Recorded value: 0.375
